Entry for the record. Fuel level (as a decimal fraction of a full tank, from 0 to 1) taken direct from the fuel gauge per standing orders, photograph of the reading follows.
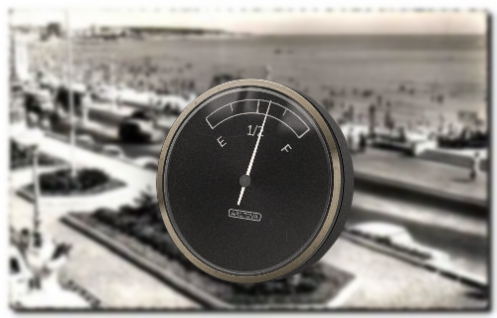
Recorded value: 0.625
